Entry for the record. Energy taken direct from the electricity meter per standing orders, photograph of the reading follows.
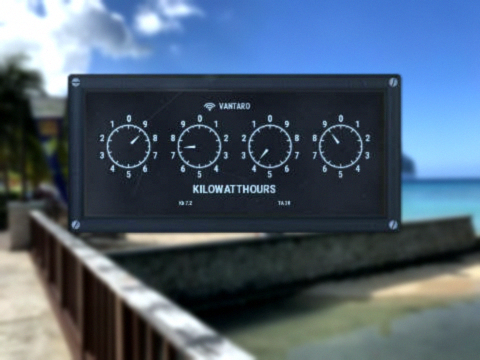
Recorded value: 8739 kWh
